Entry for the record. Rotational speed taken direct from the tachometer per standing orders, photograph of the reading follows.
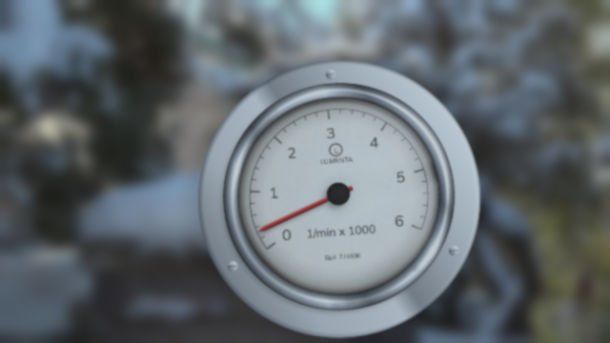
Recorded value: 300 rpm
